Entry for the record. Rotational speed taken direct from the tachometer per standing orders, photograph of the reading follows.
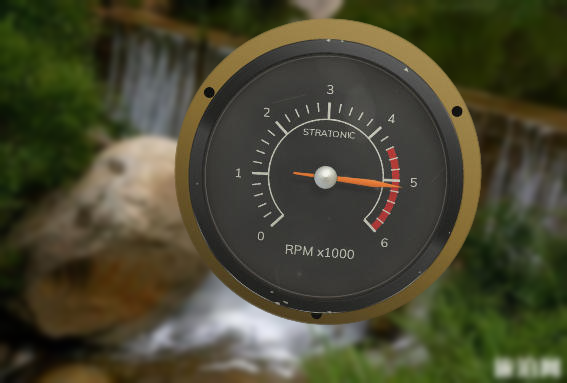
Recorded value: 5100 rpm
